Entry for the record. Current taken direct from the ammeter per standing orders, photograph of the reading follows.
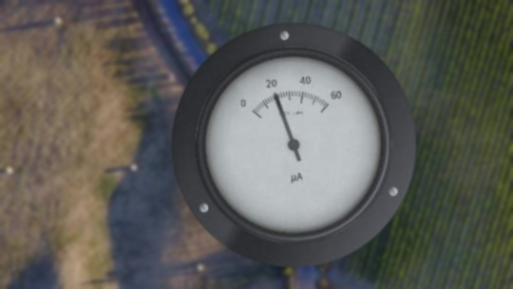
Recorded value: 20 µA
